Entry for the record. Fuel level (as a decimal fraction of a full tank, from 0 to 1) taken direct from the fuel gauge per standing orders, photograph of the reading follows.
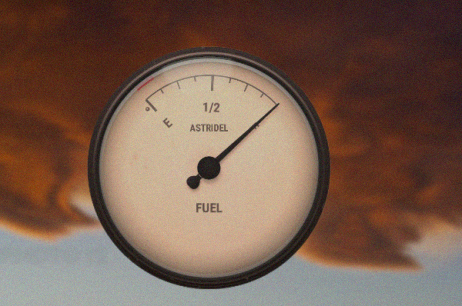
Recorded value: 1
